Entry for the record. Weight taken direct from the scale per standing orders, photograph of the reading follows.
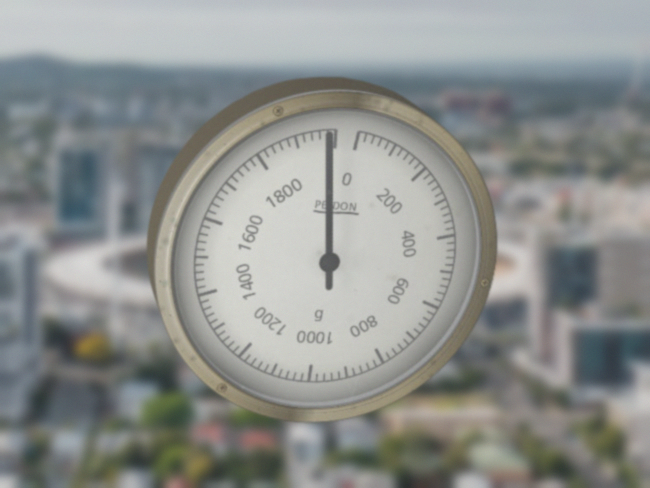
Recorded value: 1980 g
